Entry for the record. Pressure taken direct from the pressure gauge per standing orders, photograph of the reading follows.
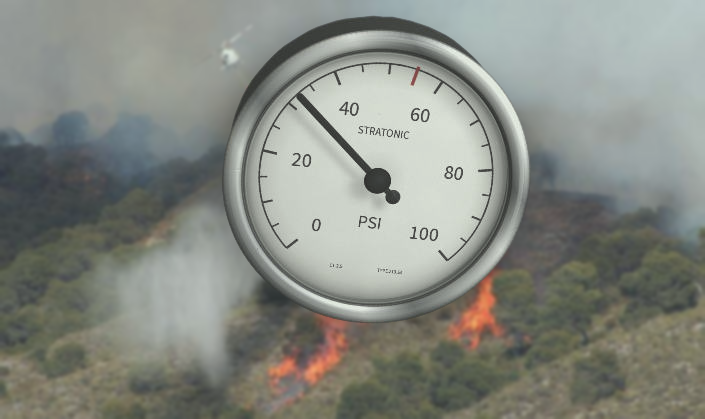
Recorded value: 32.5 psi
